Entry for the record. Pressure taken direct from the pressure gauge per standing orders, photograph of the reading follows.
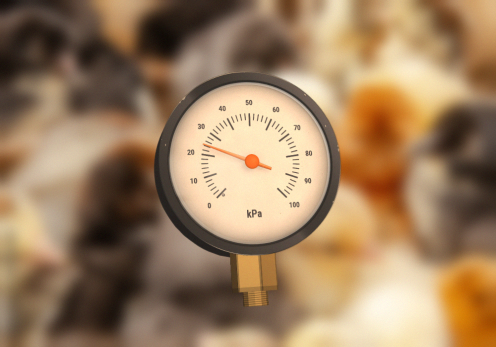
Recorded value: 24 kPa
